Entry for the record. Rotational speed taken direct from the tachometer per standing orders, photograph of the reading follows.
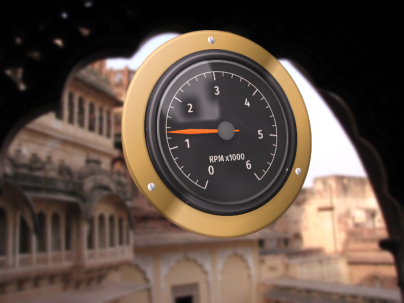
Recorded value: 1300 rpm
